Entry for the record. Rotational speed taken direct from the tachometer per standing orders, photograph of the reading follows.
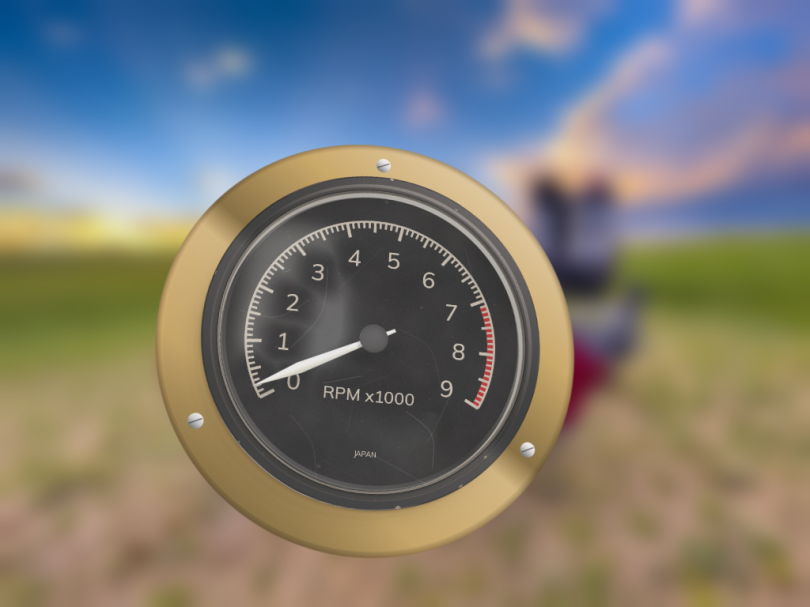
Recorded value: 200 rpm
